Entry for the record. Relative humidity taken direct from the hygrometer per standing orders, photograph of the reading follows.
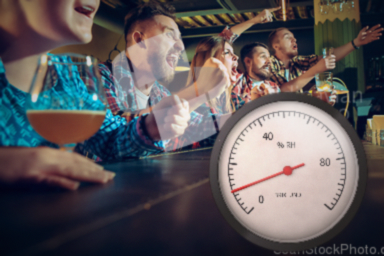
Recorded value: 10 %
